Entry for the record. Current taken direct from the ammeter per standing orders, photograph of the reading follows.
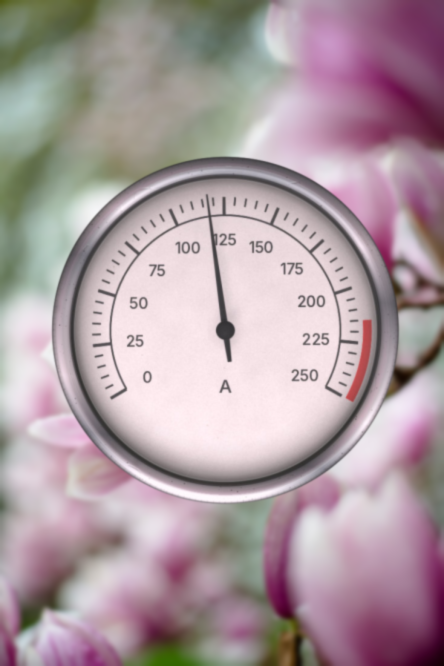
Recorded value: 117.5 A
